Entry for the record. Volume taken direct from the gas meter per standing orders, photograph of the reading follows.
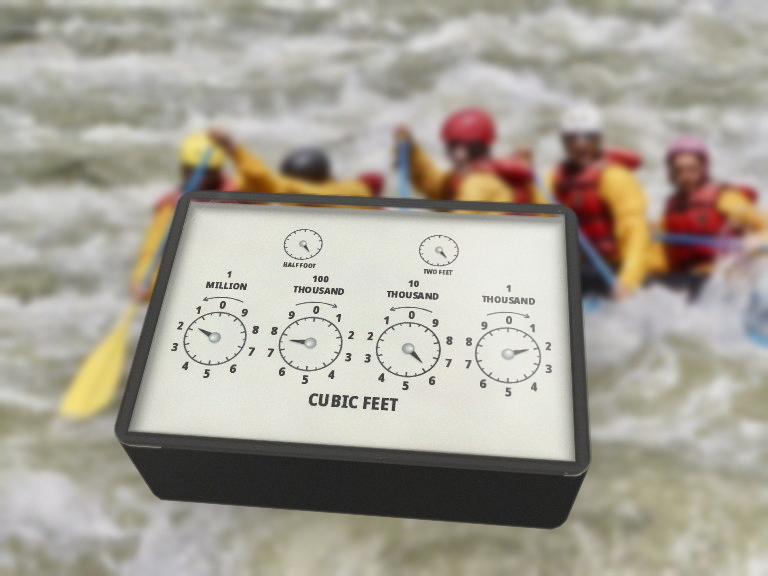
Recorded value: 176200 ft³
